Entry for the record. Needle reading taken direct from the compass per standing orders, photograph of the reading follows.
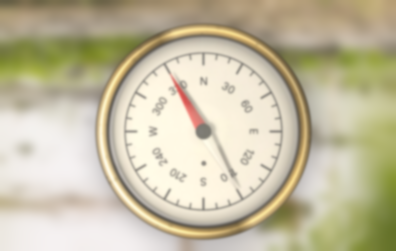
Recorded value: 330 °
